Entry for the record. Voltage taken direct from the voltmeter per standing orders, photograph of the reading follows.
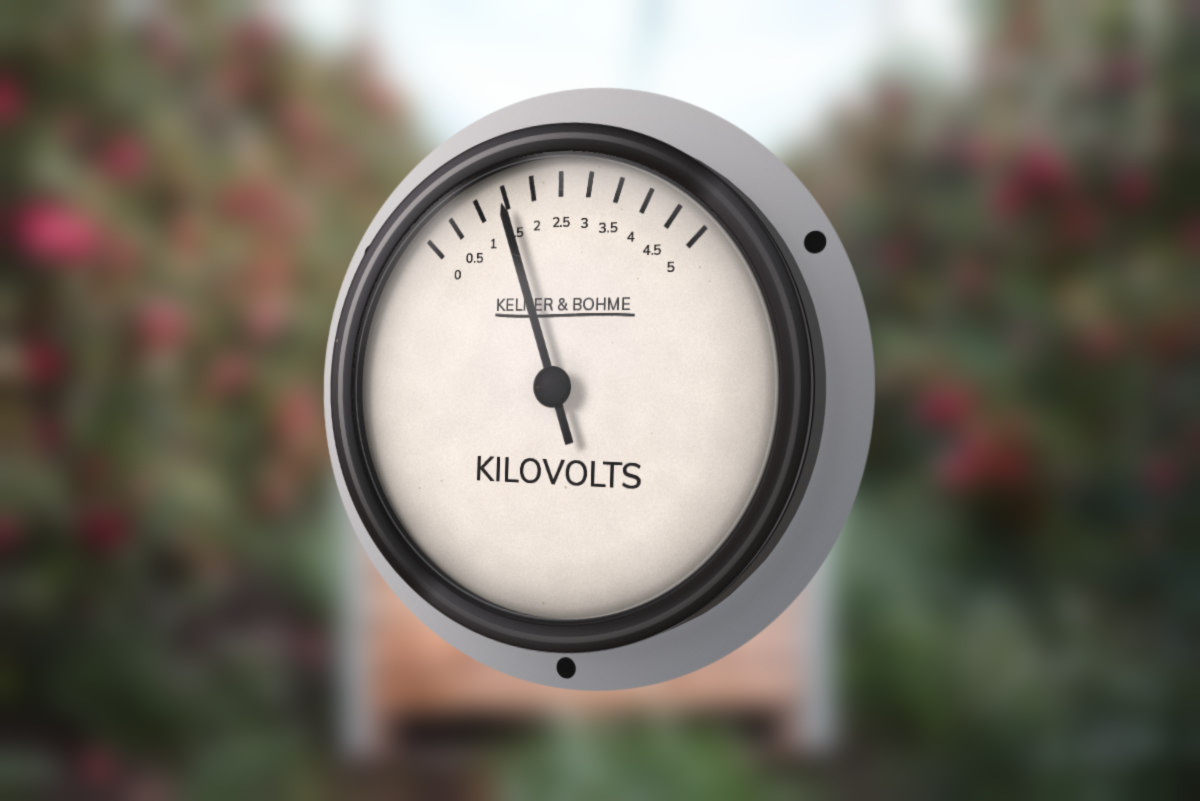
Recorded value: 1.5 kV
